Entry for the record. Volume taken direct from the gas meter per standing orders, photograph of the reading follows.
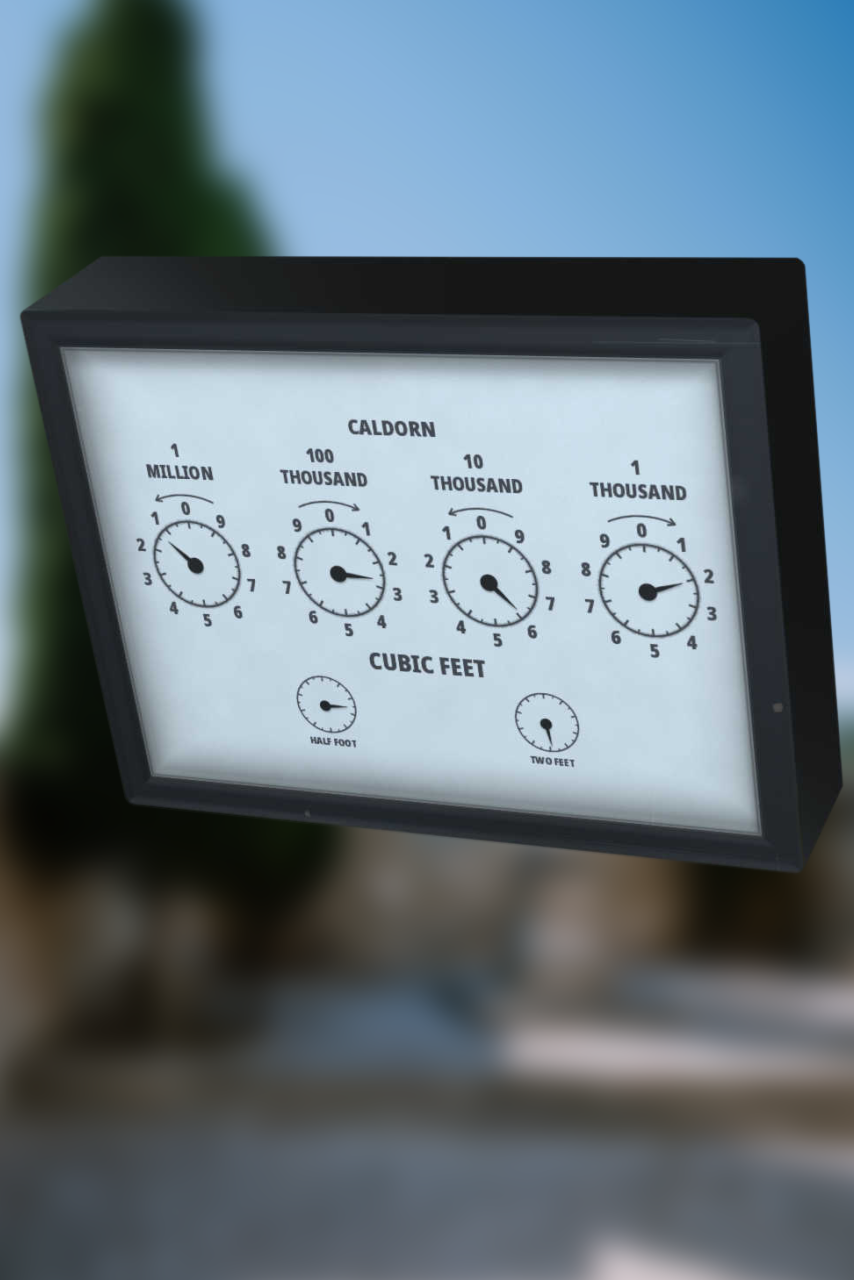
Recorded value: 126200 ft³
